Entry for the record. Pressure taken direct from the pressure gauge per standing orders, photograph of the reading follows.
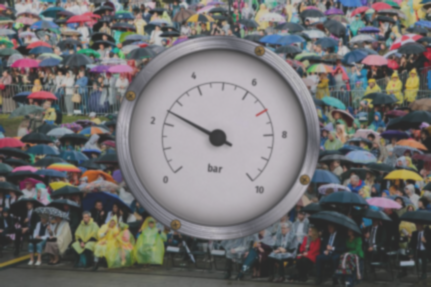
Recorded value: 2.5 bar
